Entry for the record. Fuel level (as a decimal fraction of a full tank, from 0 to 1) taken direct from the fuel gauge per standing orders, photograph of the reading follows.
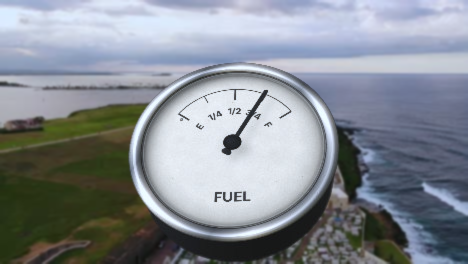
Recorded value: 0.75
